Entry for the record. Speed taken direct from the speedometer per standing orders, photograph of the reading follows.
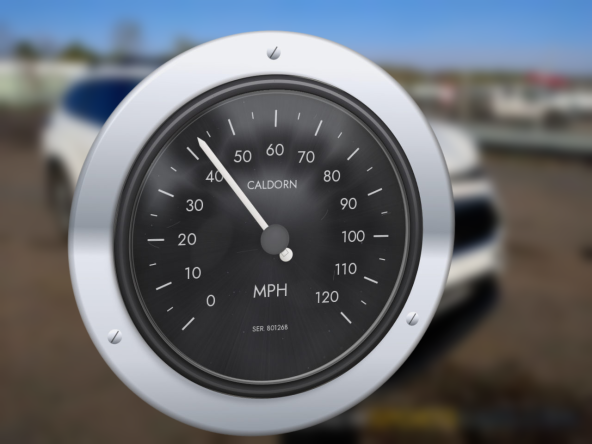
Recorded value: 42.5 mph
